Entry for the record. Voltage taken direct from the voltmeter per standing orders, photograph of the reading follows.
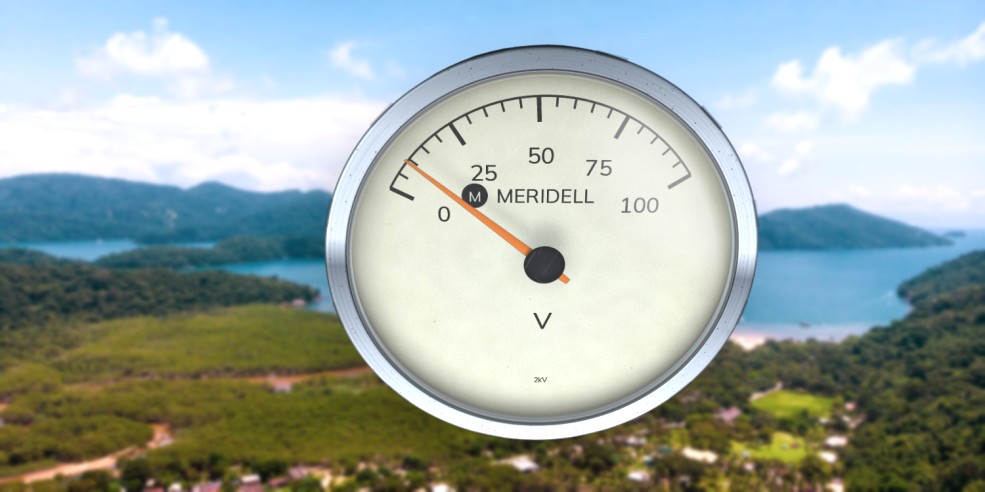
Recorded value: 10 V
